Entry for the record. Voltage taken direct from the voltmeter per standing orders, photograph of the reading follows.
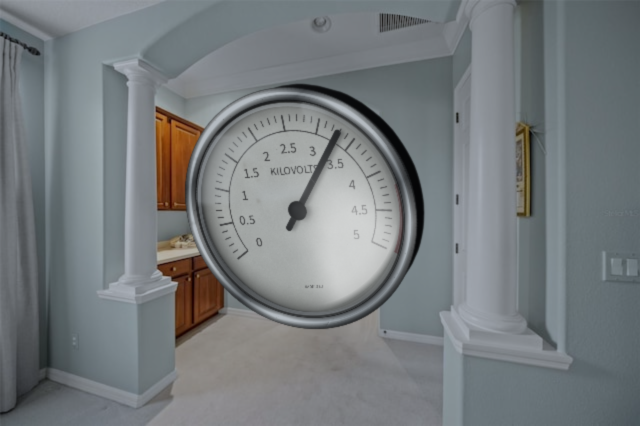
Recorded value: 3.3 kV
